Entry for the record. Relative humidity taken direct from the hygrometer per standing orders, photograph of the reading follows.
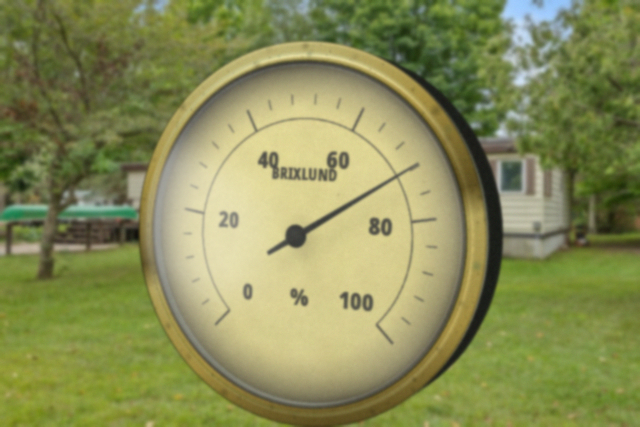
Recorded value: 72 %
